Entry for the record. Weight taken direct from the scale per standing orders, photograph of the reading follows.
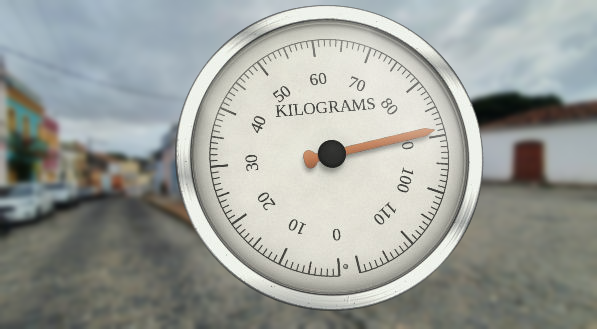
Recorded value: 89 kg
